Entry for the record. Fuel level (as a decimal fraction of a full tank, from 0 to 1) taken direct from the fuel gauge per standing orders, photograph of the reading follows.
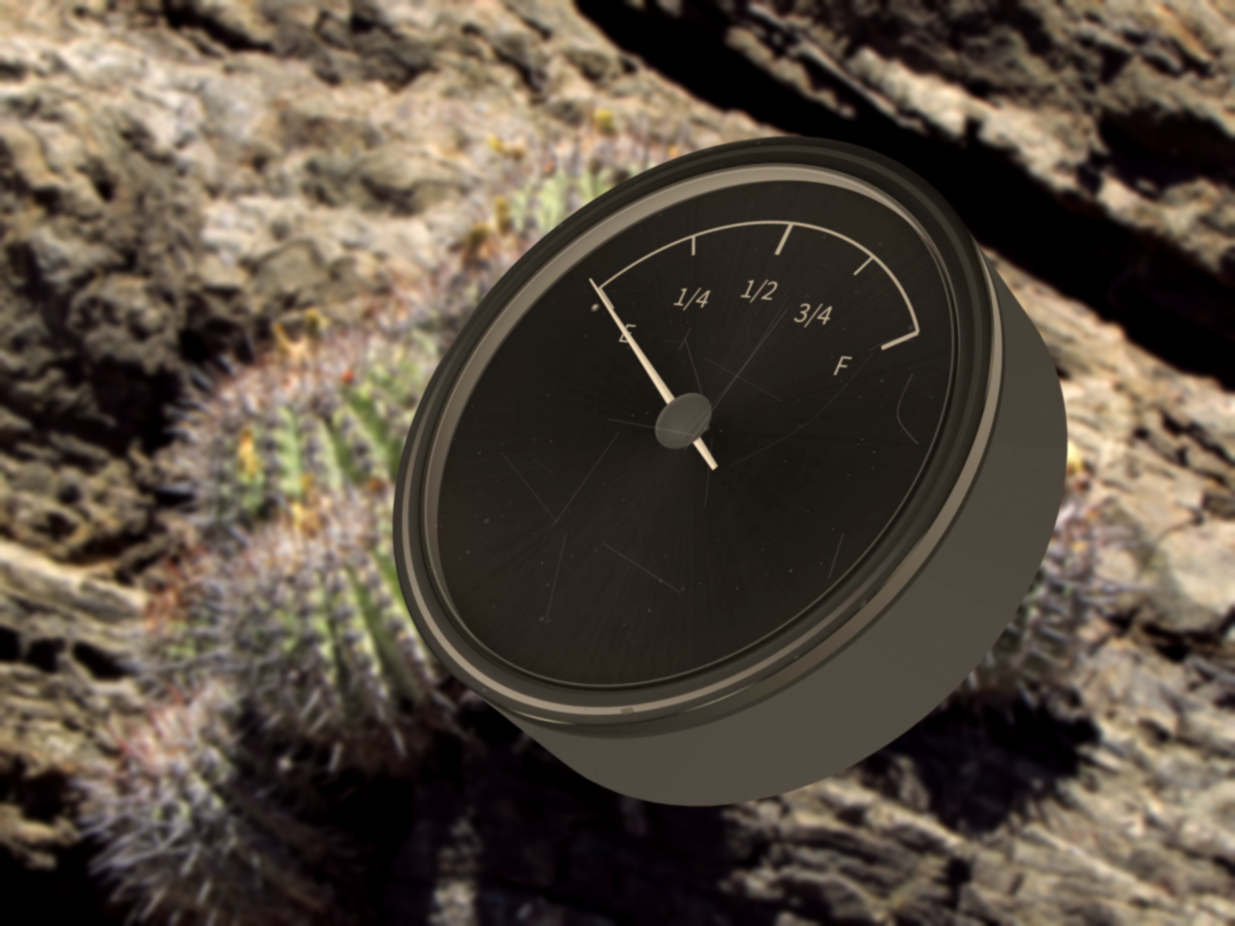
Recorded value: 0
